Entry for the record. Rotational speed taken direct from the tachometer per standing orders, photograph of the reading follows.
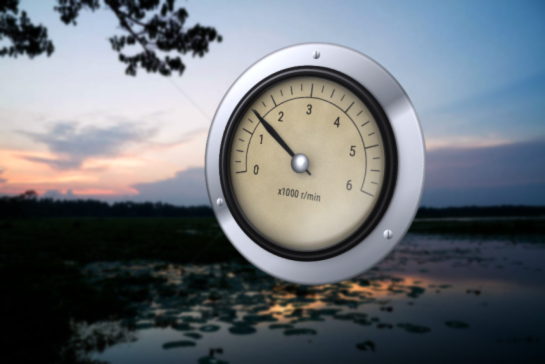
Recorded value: 1500 rpm
